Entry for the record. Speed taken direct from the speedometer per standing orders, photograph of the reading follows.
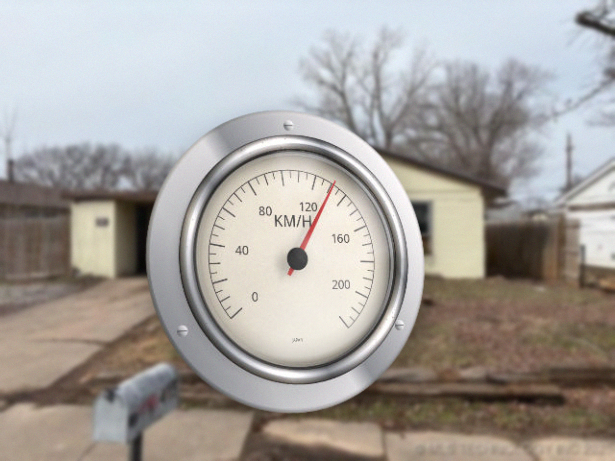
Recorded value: 130 km/h
